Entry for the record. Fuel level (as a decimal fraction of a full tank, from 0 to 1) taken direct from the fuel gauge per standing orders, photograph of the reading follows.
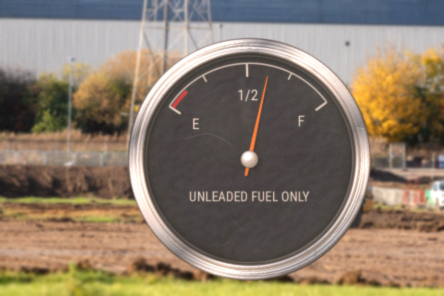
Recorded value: 0.625
